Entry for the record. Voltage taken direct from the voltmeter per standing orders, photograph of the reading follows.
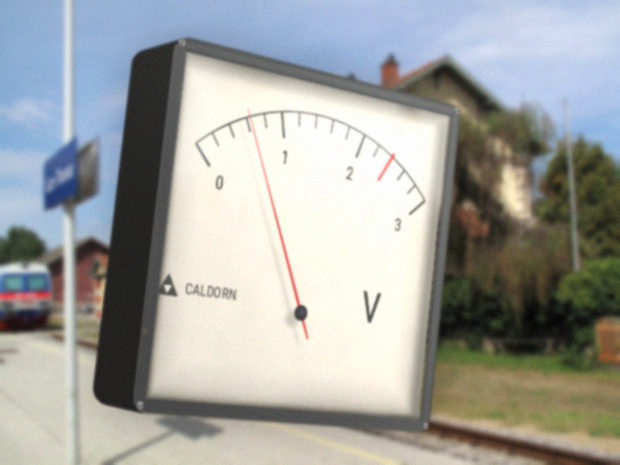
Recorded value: 0.6 V
